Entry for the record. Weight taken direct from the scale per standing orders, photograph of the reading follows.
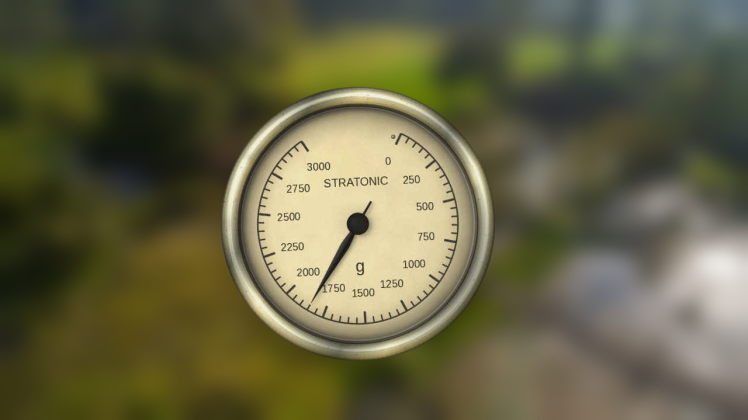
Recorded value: 1850 g
